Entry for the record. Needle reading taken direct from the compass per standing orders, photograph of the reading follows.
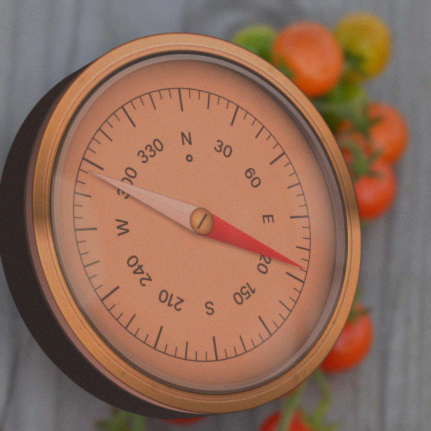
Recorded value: 115 °
